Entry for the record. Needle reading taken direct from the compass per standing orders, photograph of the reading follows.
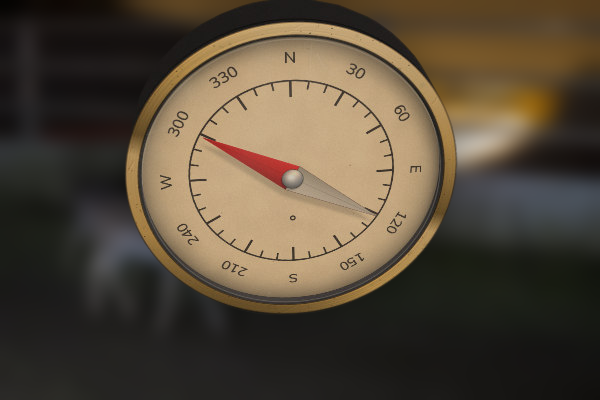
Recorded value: 300 °
